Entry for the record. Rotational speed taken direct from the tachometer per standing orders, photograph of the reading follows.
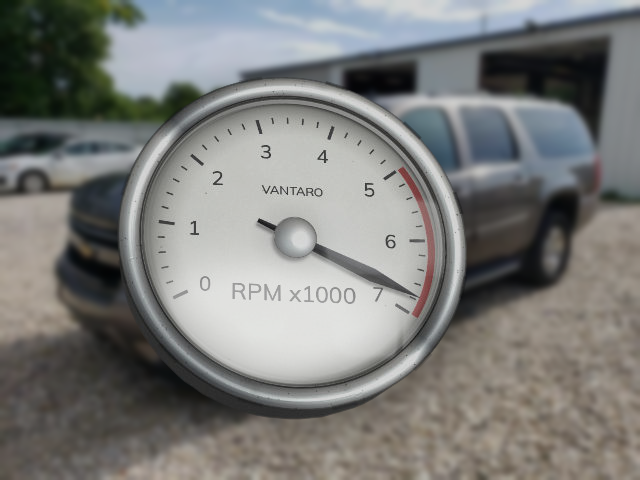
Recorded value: 6800 rpm
